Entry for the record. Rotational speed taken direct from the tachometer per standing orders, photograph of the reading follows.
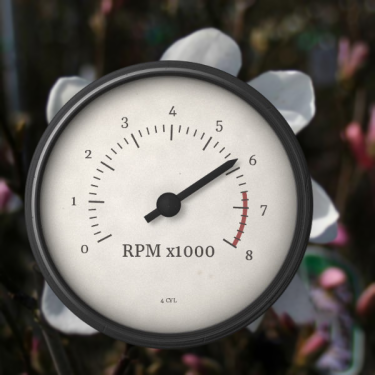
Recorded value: 5800 rpm
